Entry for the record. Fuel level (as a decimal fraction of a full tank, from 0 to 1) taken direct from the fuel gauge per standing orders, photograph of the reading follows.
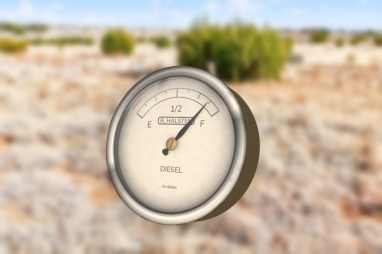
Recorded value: 0.875
